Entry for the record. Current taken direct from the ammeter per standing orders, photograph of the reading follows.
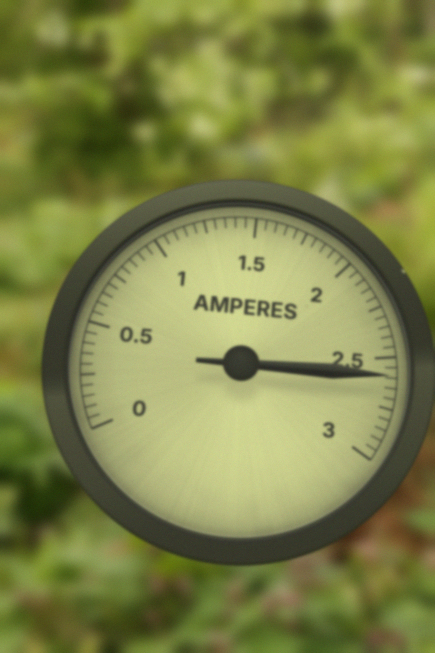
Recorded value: 2.6 A
